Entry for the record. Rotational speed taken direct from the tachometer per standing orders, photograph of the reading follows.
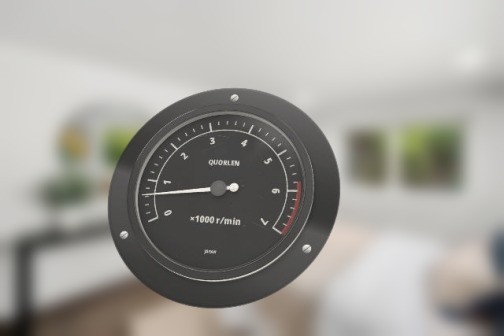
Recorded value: 600 rpm
